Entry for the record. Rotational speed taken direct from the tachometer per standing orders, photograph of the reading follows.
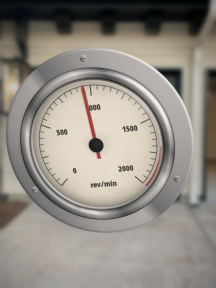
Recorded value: 950 rpm
